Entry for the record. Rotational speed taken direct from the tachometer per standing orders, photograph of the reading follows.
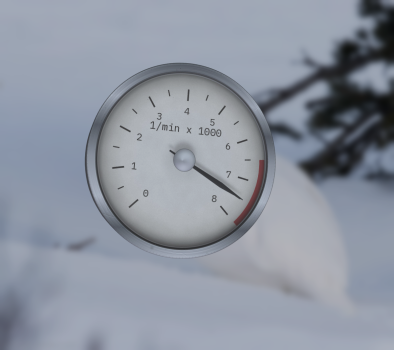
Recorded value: 7500 rpm
